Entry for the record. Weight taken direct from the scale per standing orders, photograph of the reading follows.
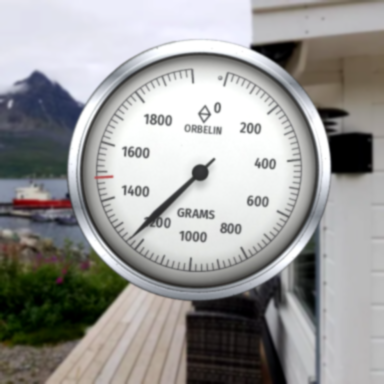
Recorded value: 1240 g
